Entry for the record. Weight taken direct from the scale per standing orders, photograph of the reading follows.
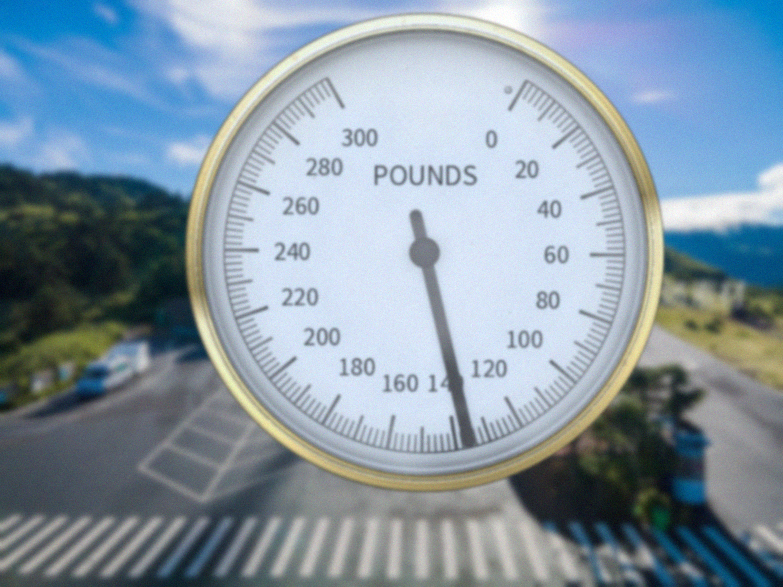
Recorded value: 136 lb
